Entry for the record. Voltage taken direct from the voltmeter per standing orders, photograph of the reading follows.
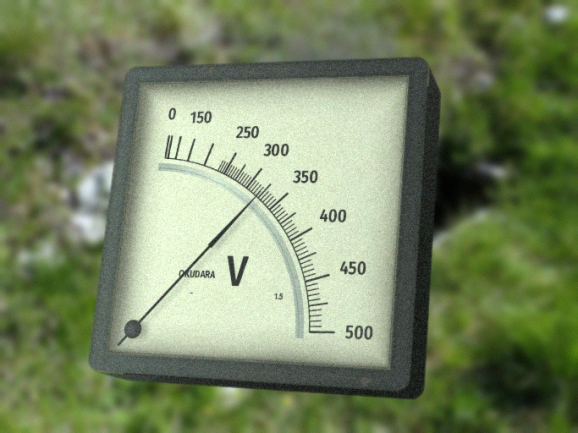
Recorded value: 325 V
